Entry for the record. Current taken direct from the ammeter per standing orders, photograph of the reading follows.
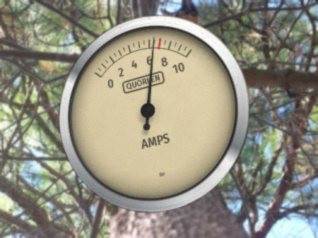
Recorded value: 6.5 A
